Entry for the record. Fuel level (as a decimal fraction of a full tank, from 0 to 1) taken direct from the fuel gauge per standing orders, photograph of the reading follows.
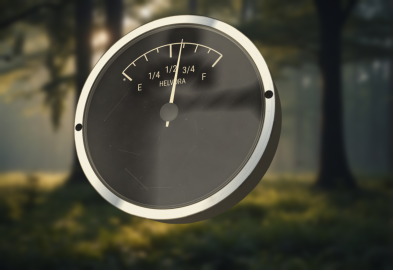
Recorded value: 0.625
